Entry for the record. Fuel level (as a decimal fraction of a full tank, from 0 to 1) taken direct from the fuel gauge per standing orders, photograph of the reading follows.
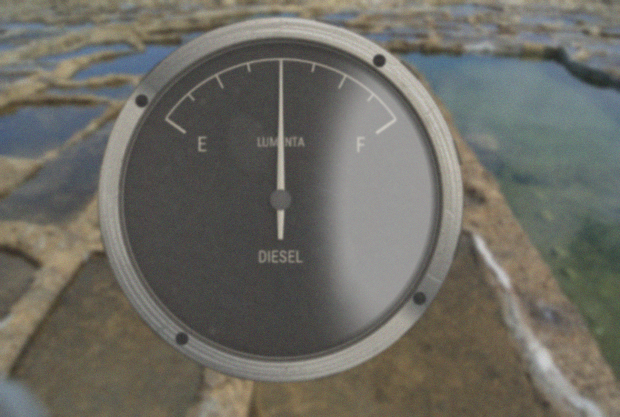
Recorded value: 0.5
